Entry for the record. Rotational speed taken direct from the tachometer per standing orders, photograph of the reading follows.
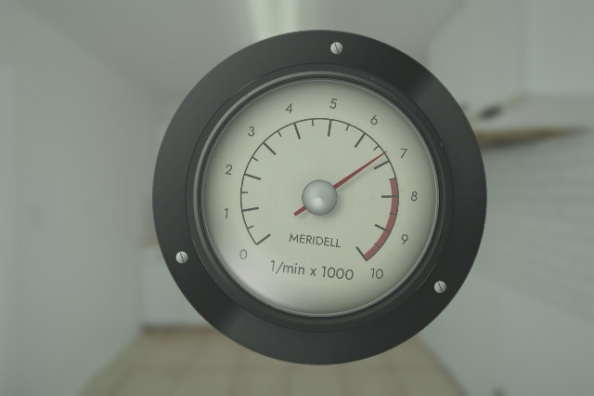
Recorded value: 6750 rpm
